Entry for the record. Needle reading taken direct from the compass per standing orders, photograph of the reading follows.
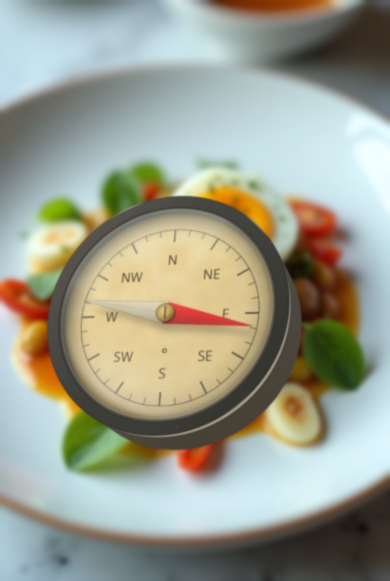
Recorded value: 100 °
